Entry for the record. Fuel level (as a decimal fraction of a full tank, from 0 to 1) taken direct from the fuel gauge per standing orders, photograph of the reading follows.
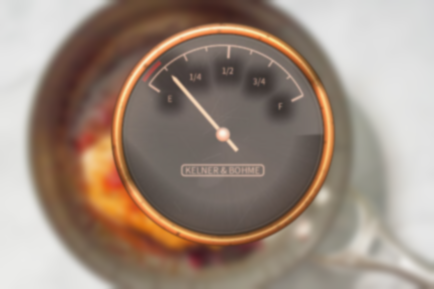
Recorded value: 0.125
